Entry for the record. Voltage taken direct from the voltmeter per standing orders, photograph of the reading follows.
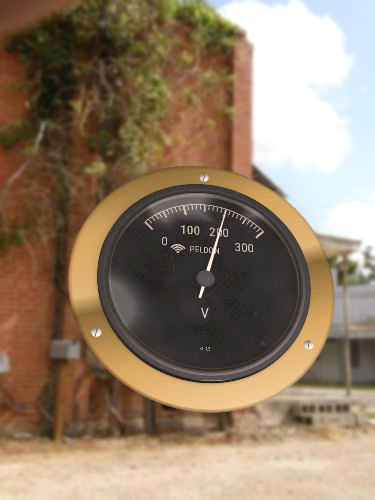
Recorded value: 200 V
